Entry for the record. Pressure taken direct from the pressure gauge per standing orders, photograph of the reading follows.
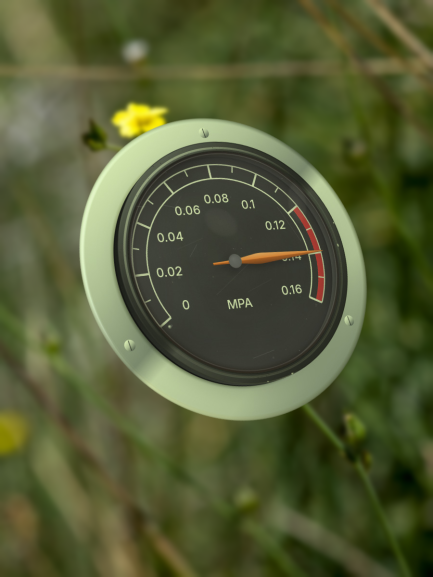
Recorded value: 0.14 MPa
